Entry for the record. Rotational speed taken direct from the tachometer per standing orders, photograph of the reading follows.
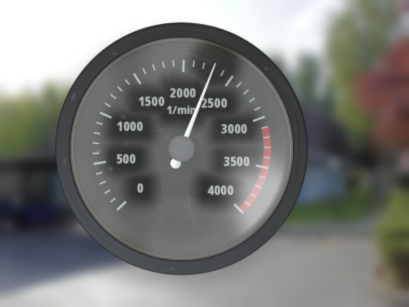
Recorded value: 2300 rpm
